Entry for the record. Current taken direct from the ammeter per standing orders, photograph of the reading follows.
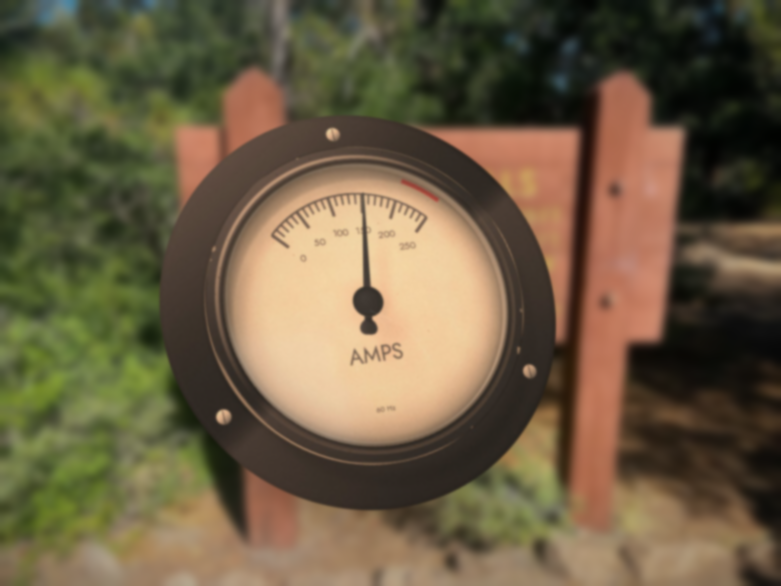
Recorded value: 150 A
